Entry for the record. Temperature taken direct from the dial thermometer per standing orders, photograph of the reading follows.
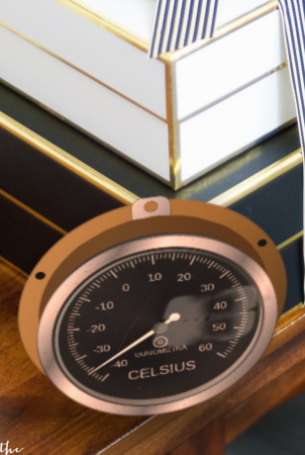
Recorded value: -35 °C
